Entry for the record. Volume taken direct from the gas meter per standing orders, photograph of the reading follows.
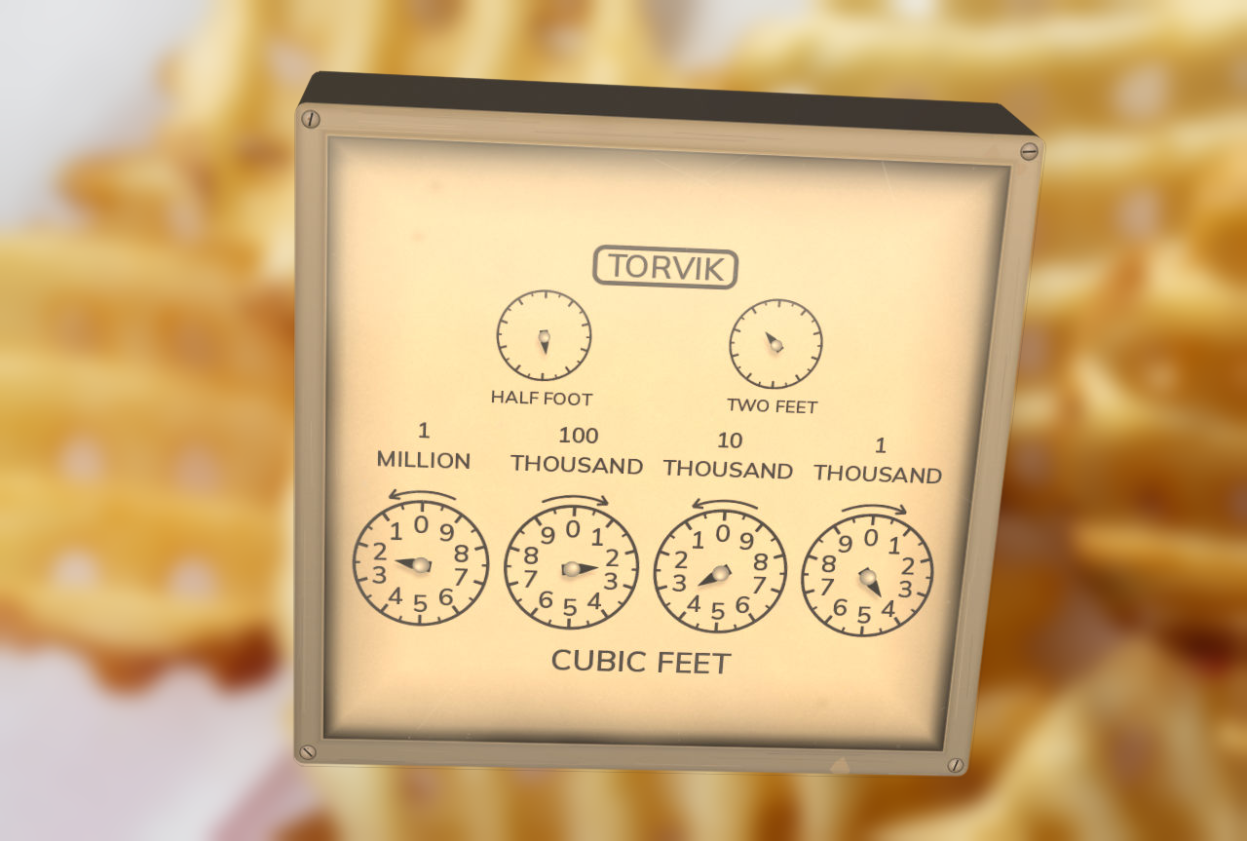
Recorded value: 223400 ft³
